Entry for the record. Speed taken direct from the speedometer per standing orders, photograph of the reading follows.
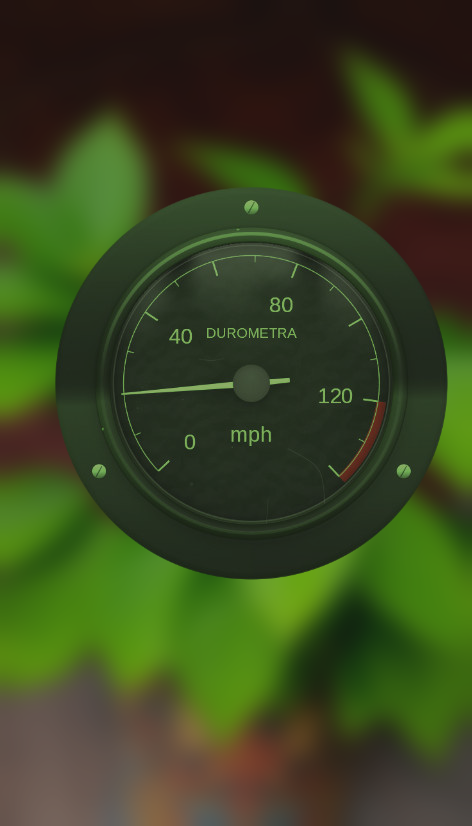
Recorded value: 20 mph
